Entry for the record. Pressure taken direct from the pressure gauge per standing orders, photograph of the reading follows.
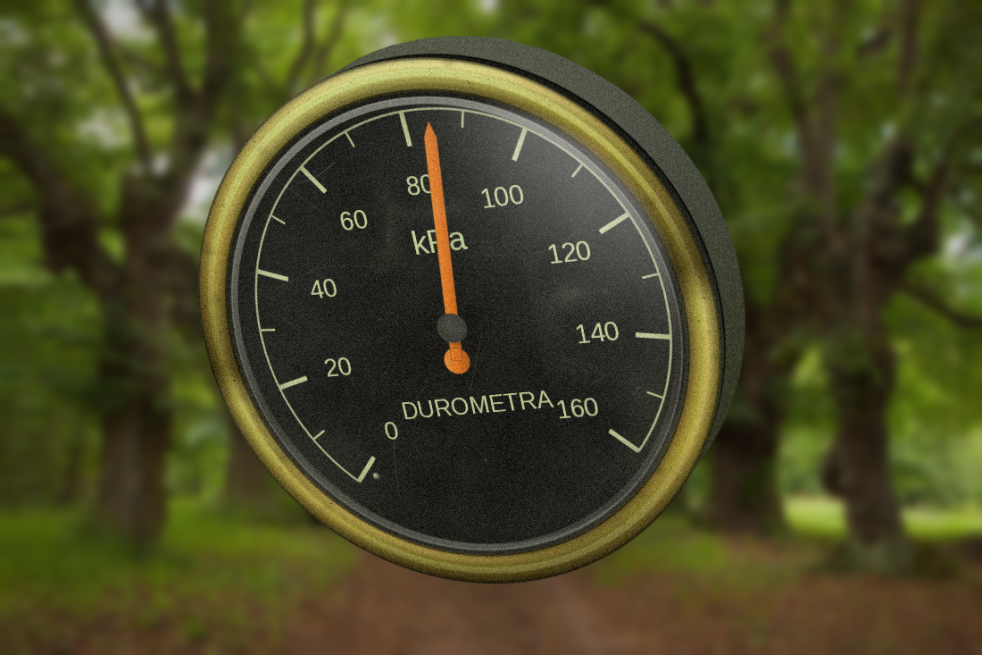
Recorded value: 85 kPa
